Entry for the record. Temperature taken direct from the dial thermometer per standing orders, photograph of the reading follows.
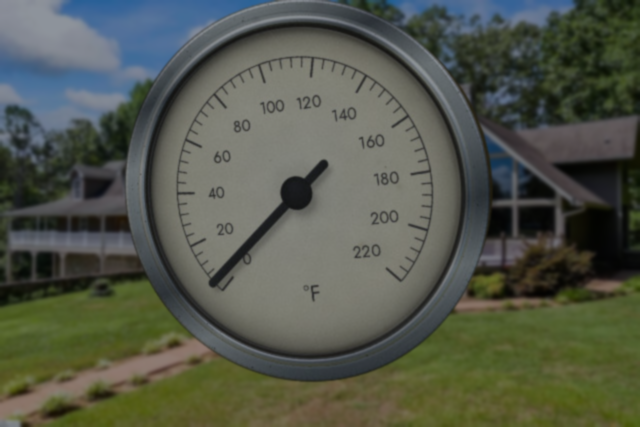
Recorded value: 4 °F
